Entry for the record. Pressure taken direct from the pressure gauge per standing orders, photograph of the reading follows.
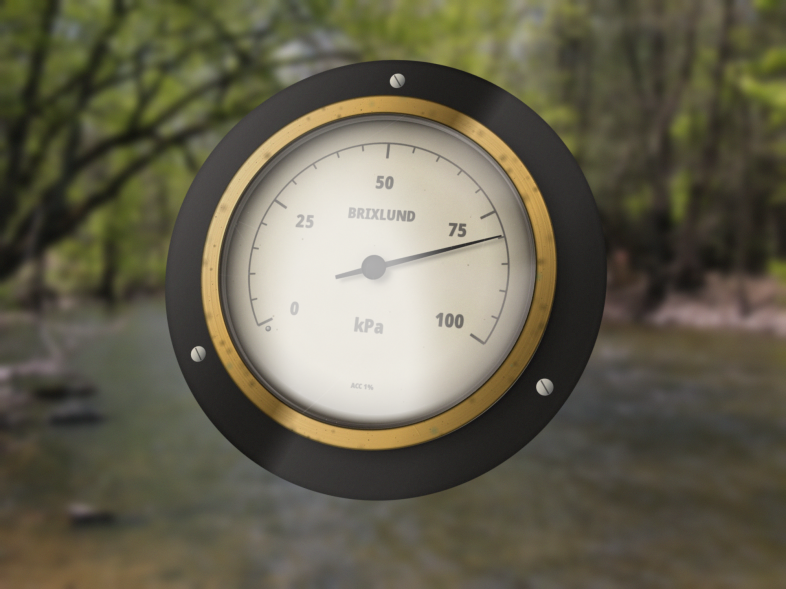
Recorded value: 80 kPa
